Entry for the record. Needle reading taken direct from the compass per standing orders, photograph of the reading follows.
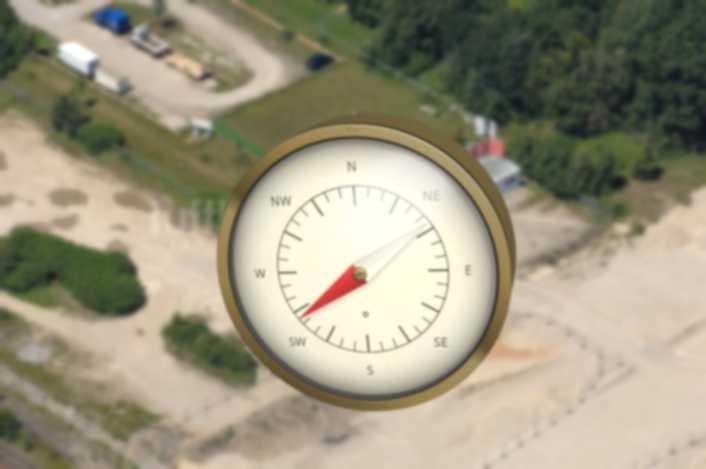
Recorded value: 235 °
